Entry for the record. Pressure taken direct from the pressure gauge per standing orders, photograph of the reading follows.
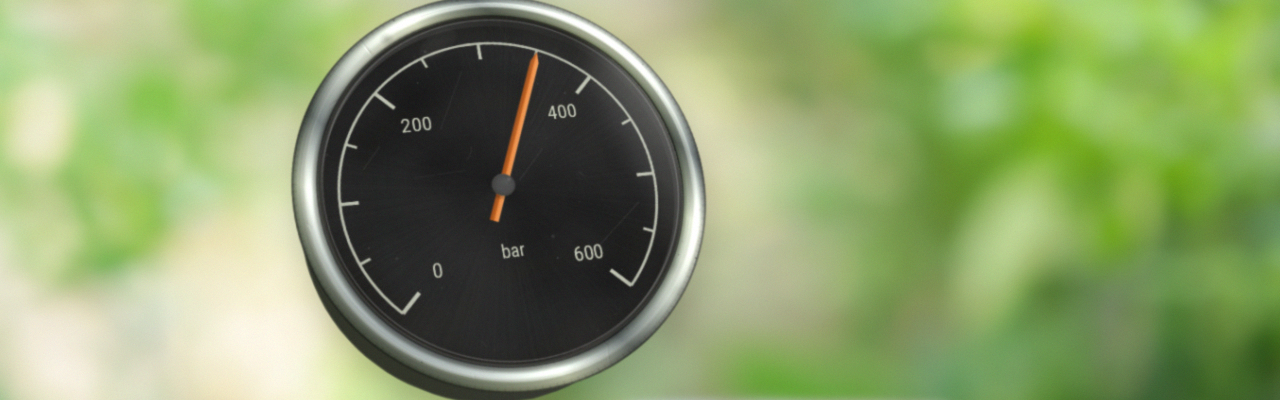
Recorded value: 350 bar
